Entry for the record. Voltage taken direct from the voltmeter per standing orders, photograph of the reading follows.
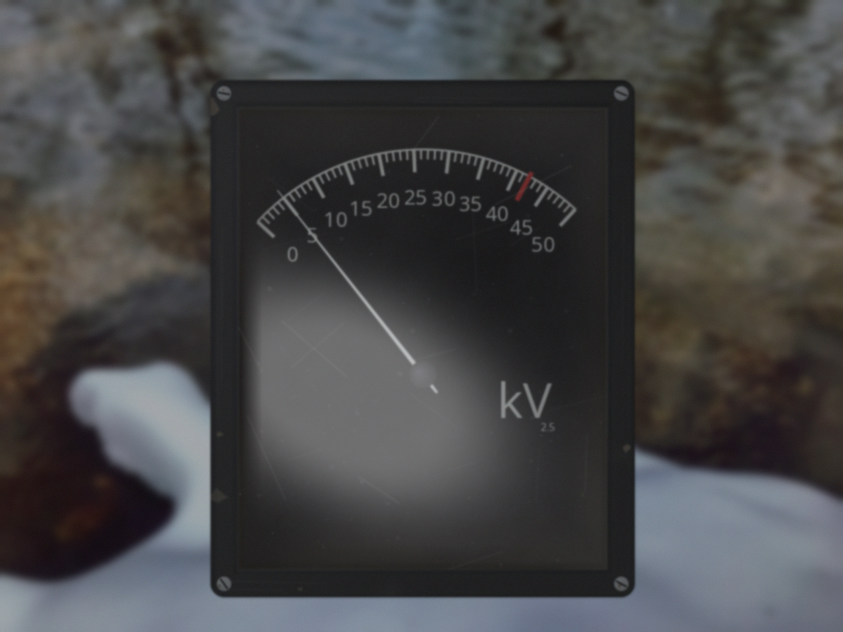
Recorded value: 5 kV
